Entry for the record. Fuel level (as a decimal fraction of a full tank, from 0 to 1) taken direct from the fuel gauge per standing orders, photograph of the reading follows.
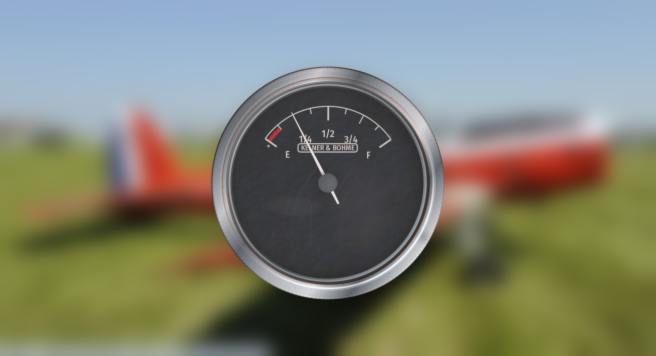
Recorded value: 0.25
